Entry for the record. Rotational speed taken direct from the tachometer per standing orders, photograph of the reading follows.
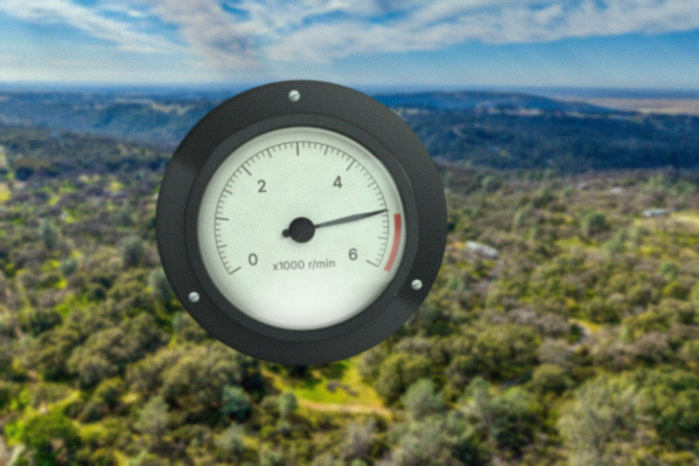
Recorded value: 5000 rpm
